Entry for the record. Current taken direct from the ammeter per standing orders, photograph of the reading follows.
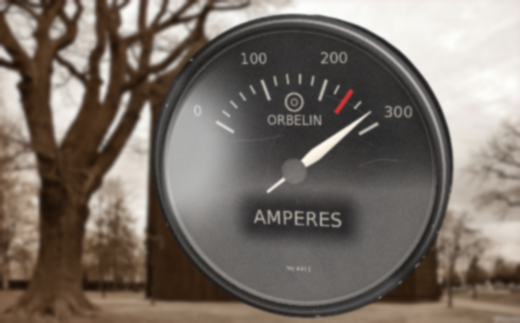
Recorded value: 280 A
